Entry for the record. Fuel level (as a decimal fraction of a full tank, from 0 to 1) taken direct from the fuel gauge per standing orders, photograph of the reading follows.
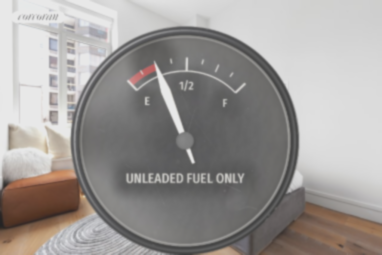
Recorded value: 0.25
